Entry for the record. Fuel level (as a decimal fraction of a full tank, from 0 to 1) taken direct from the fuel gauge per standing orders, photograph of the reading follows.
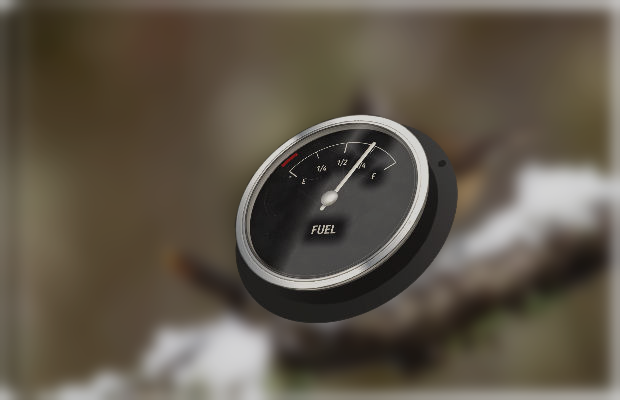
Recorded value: 0.75
